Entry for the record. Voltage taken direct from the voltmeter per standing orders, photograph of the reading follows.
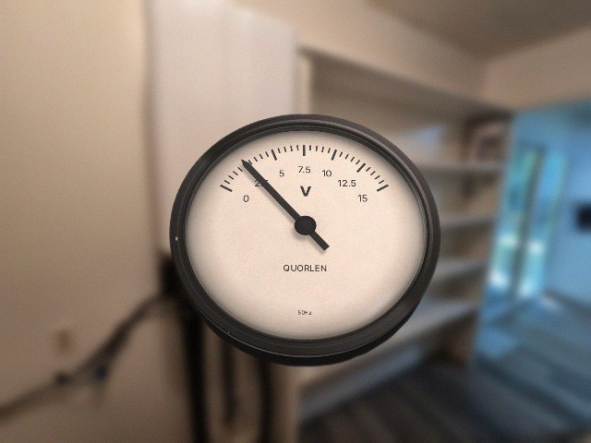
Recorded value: 2.5 V
